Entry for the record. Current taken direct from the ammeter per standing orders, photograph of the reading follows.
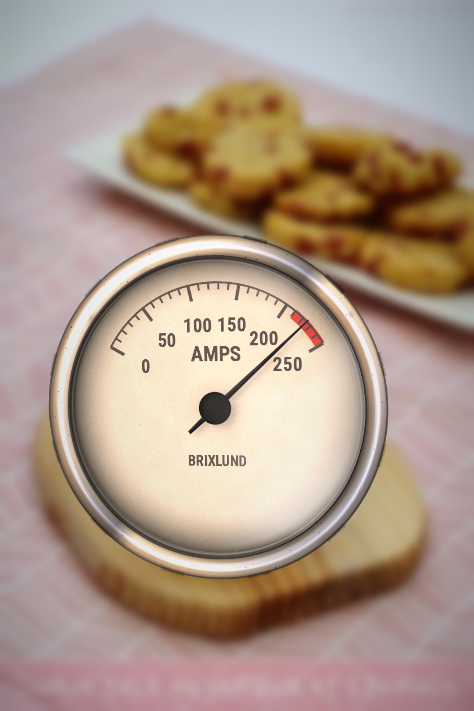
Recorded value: 225 A
